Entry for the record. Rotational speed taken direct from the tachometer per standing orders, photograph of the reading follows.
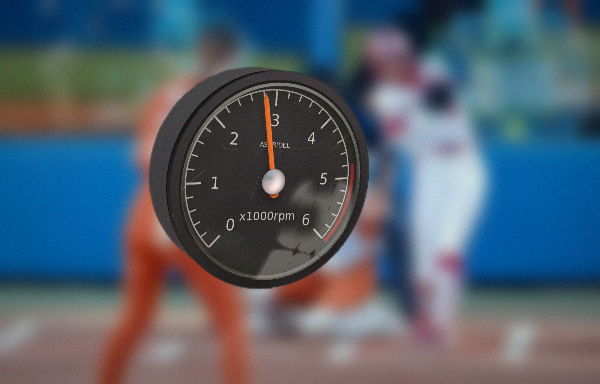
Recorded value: 2800 rpm
